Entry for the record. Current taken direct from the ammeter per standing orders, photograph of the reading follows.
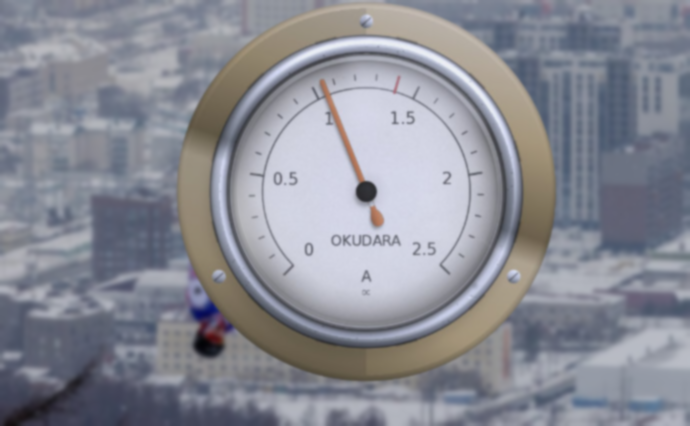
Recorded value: 1.05 A
